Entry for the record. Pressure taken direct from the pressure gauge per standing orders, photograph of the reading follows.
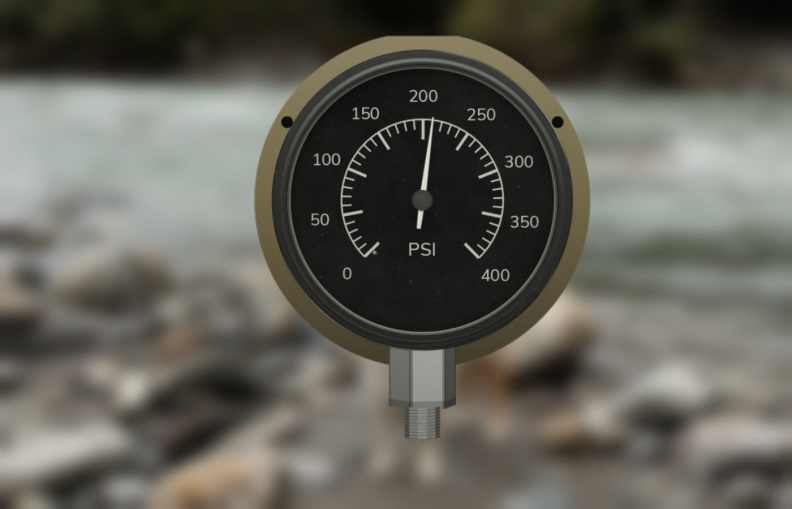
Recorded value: 210 psi
